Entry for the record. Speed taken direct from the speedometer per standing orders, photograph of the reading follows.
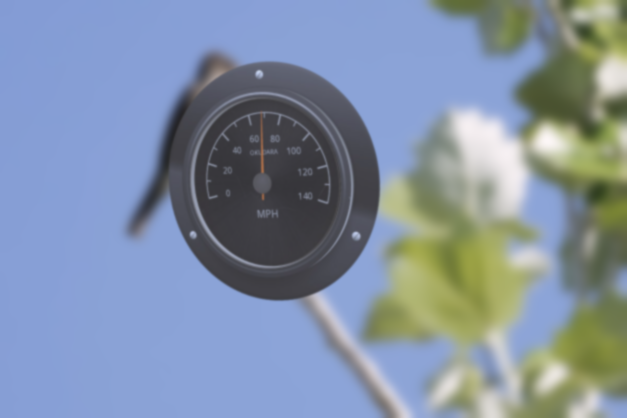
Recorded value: 70 mph
